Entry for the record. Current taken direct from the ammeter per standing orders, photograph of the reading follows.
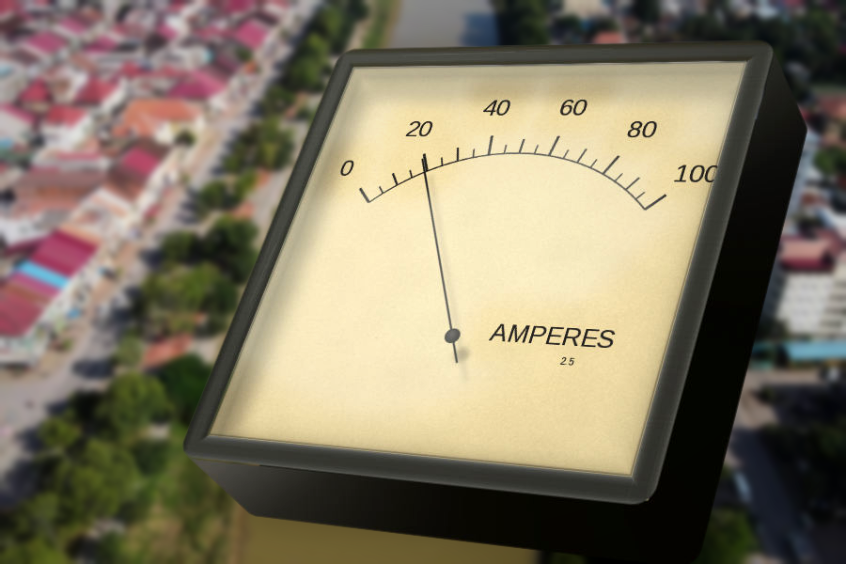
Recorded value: 20 A
